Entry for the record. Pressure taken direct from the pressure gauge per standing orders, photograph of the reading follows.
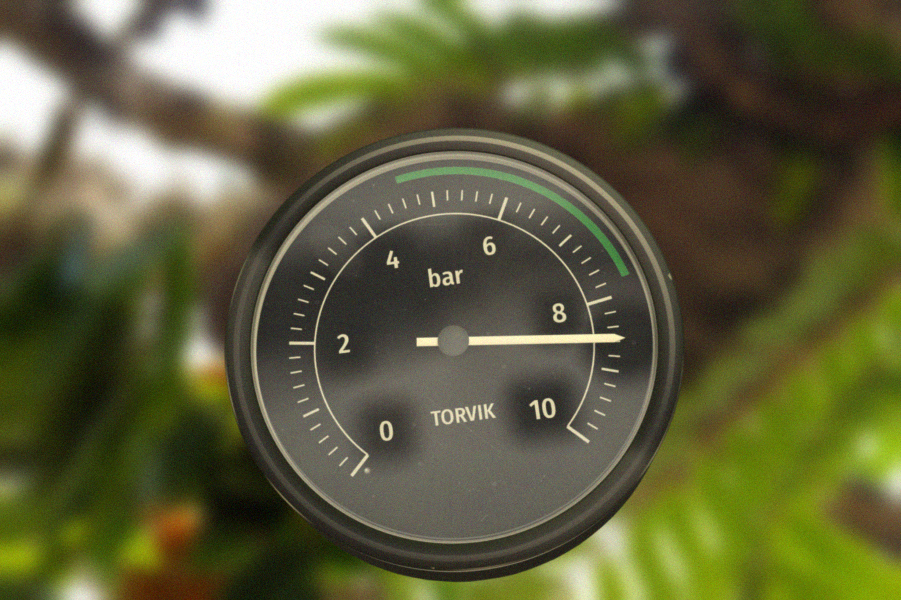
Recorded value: 8.6 bar
